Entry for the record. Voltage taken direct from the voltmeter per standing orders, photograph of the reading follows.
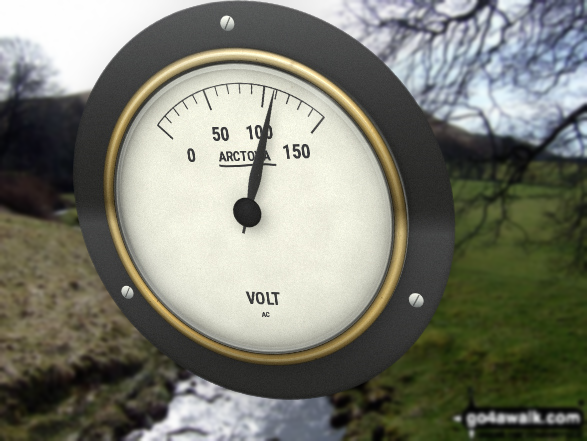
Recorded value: 110 V
